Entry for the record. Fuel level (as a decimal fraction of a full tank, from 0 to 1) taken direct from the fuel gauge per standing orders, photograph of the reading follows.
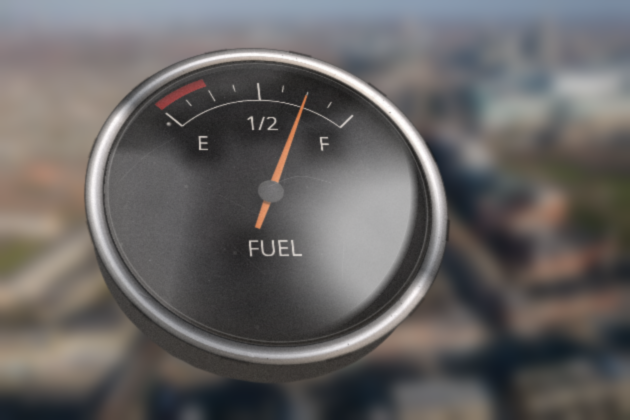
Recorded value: 0.75
